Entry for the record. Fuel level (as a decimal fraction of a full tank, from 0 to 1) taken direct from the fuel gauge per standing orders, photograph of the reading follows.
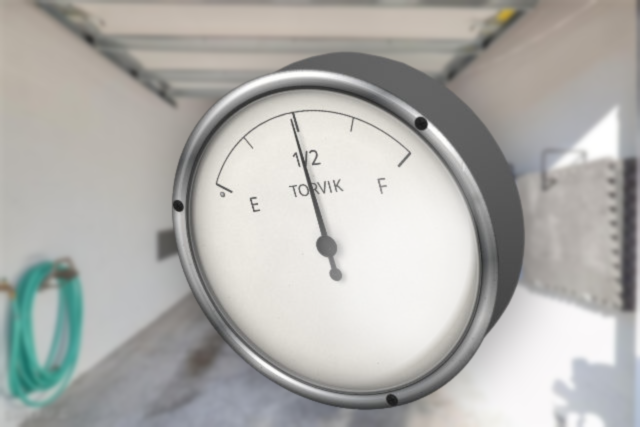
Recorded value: 0.5
